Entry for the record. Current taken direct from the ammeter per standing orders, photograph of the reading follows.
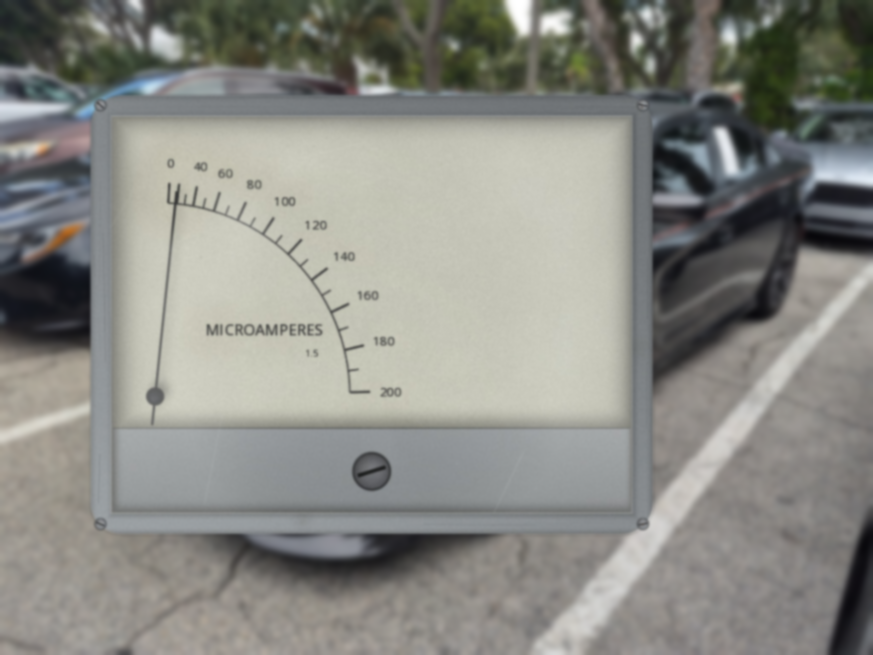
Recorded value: 20 µA
